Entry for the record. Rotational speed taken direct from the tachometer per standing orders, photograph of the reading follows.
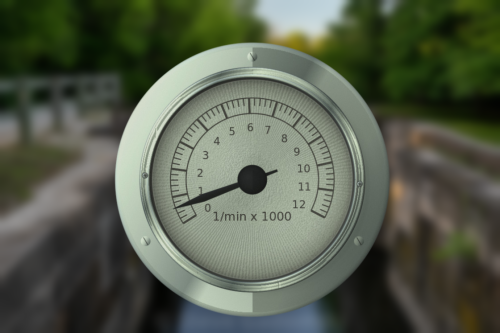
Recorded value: 600 rpm
